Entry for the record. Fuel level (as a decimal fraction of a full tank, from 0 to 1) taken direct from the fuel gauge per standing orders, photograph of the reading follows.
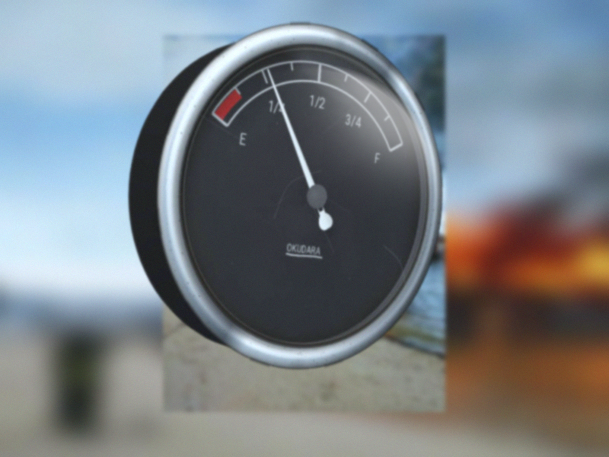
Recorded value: 0.25
